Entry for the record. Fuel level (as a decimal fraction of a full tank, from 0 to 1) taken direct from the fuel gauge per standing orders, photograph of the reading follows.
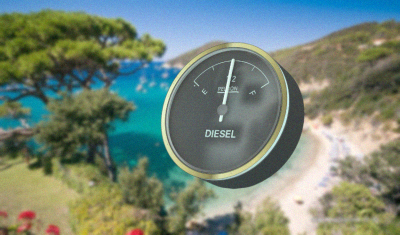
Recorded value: 0.5
